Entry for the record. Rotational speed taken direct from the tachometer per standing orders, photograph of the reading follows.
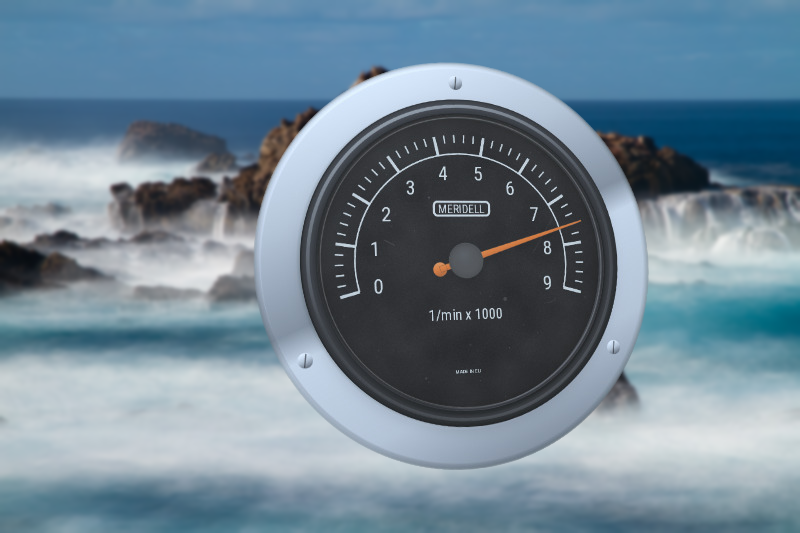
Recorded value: 7600 rpm
